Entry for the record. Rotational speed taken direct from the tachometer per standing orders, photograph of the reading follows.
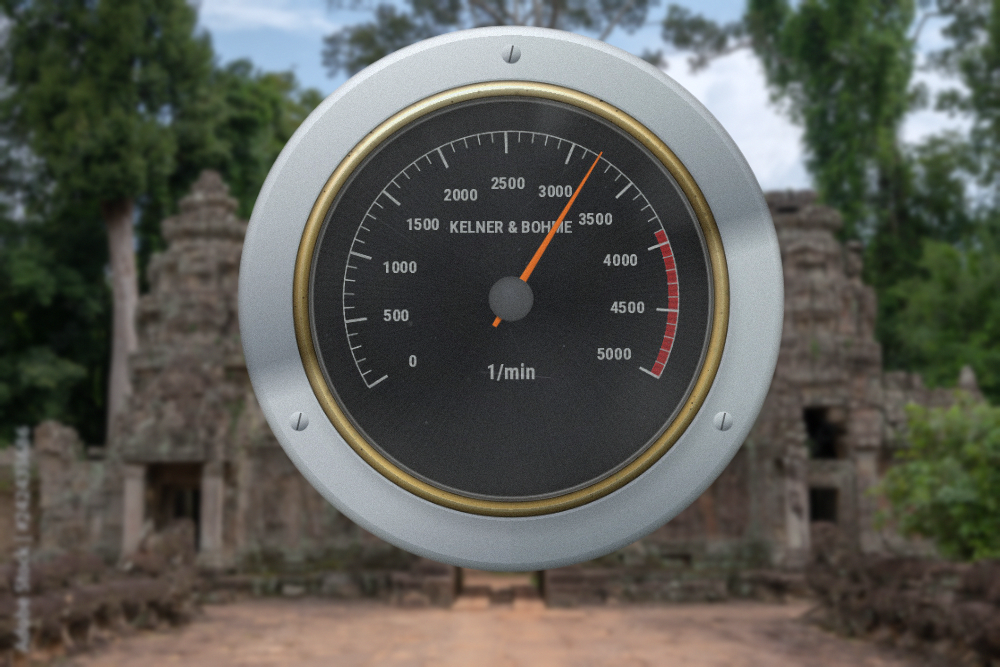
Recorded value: 3200 rpm
